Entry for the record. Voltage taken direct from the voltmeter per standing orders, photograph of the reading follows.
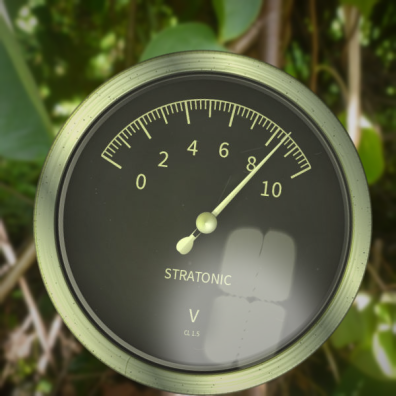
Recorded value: 8.4 V
